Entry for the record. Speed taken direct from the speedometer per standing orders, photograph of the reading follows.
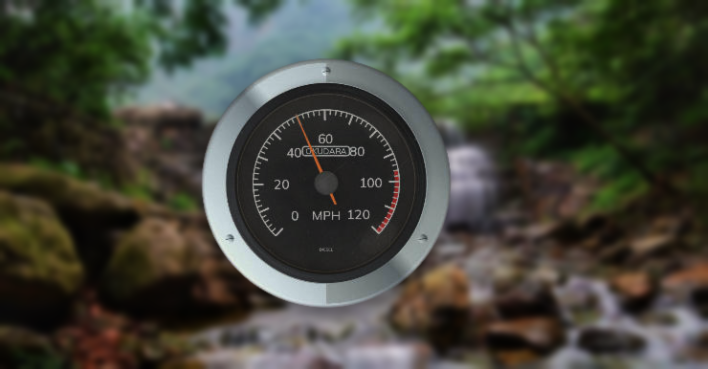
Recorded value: 50 mph
